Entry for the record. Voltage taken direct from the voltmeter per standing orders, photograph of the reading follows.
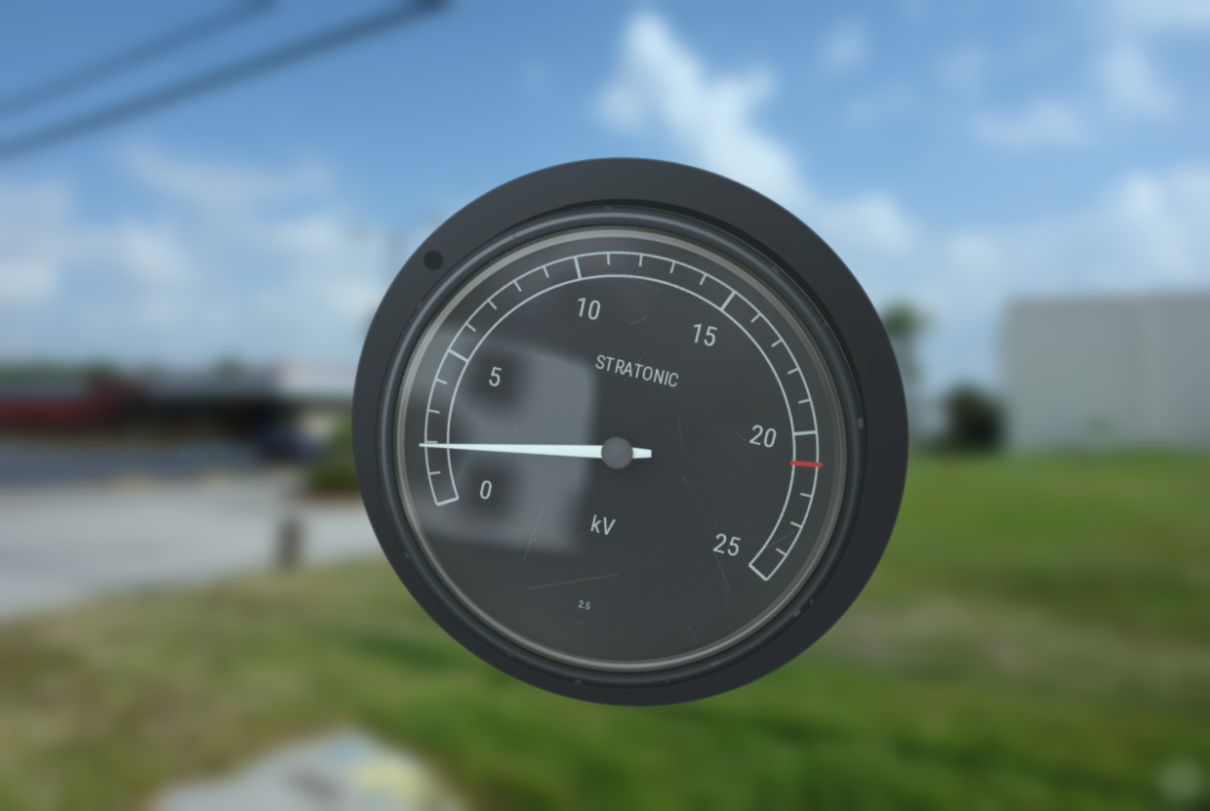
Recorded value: 2 kV
